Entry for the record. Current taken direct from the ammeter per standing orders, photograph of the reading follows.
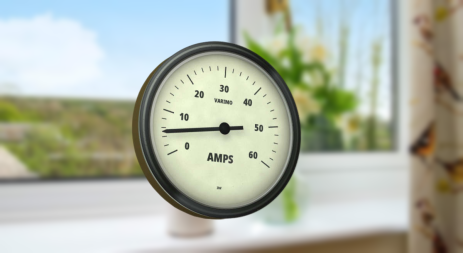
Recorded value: 5 A
